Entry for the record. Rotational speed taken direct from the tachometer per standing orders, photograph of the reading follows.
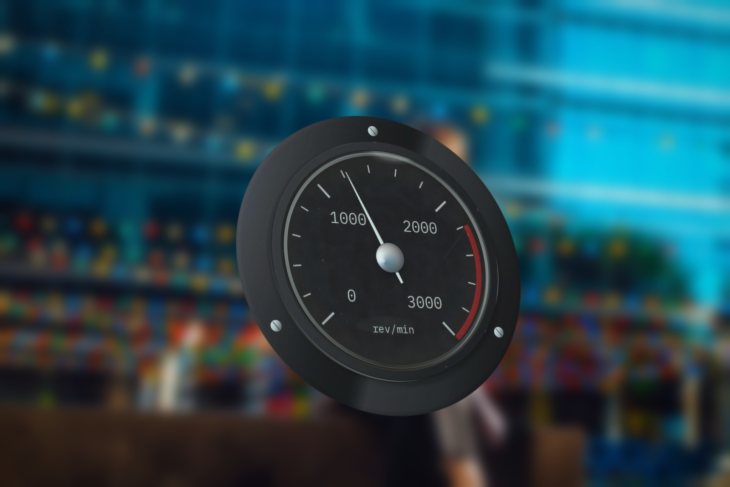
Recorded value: 1200 rpm
